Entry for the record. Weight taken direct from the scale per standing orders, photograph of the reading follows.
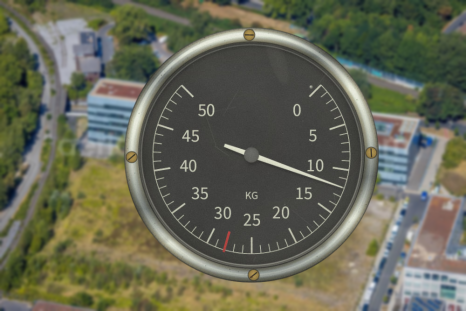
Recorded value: 12 kg
